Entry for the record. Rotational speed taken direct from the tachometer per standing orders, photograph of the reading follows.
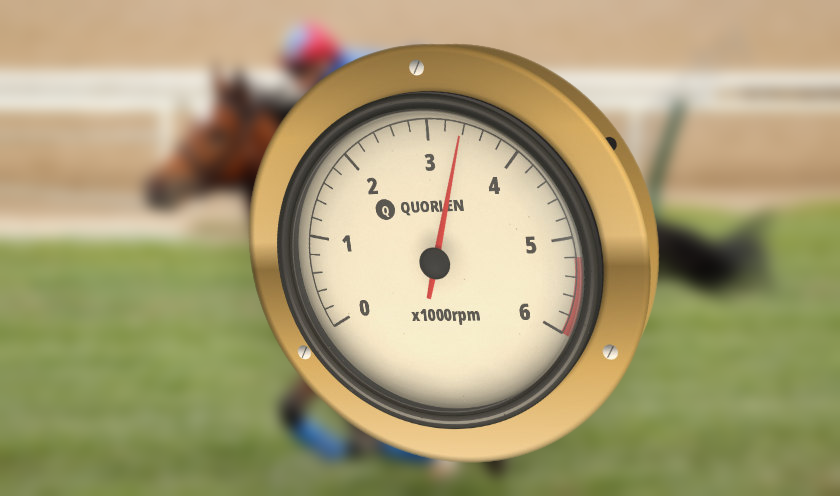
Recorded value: 3400 rpm
